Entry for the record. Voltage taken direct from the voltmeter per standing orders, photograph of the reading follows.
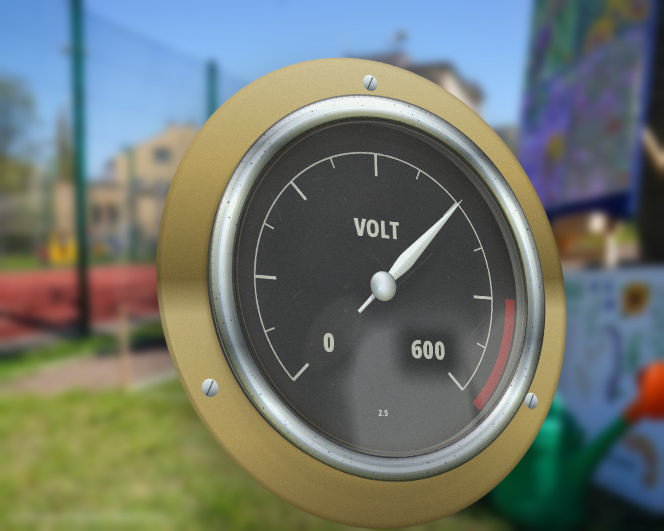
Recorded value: 400 V
